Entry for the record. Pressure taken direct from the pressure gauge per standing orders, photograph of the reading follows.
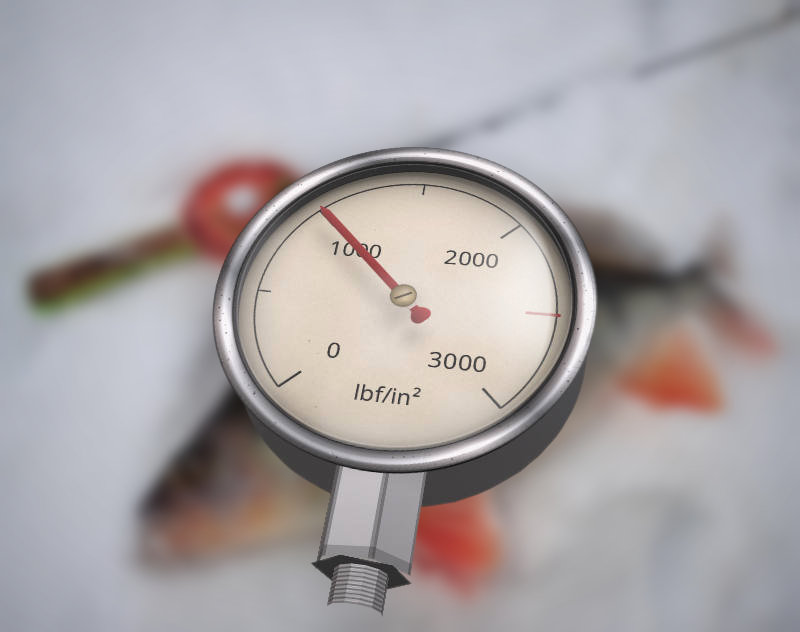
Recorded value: 1000 psi
